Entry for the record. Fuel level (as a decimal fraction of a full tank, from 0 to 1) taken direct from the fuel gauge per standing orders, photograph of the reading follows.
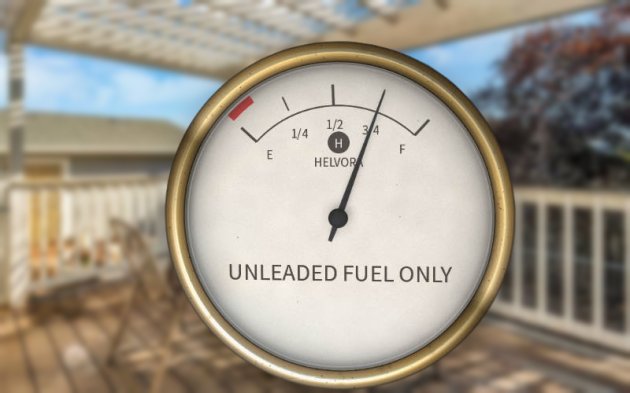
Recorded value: 0.75
